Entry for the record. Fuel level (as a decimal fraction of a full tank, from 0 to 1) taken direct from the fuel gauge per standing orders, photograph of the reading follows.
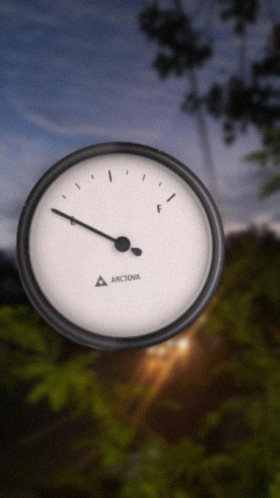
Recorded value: 0
